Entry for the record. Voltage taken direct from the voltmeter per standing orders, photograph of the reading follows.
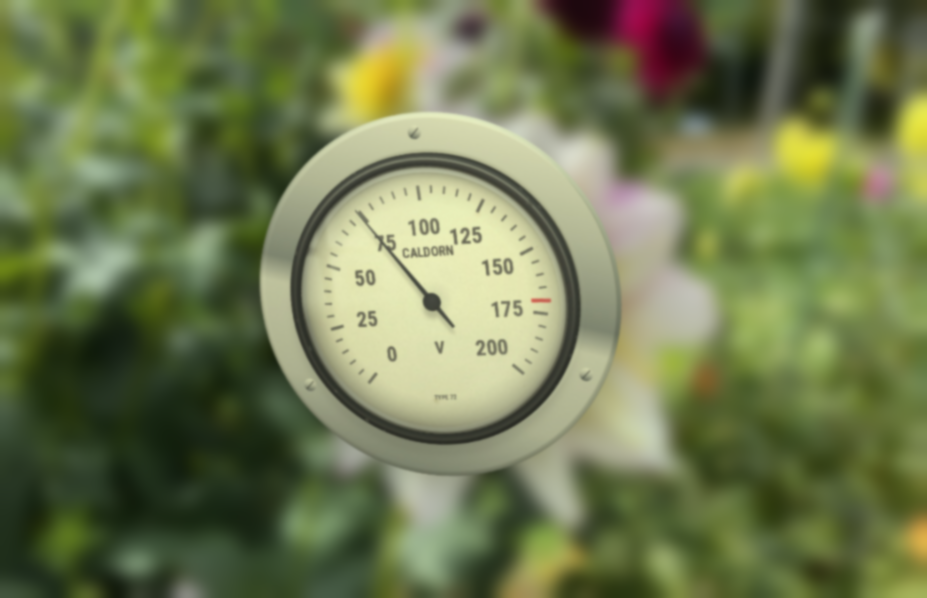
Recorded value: 75 V
